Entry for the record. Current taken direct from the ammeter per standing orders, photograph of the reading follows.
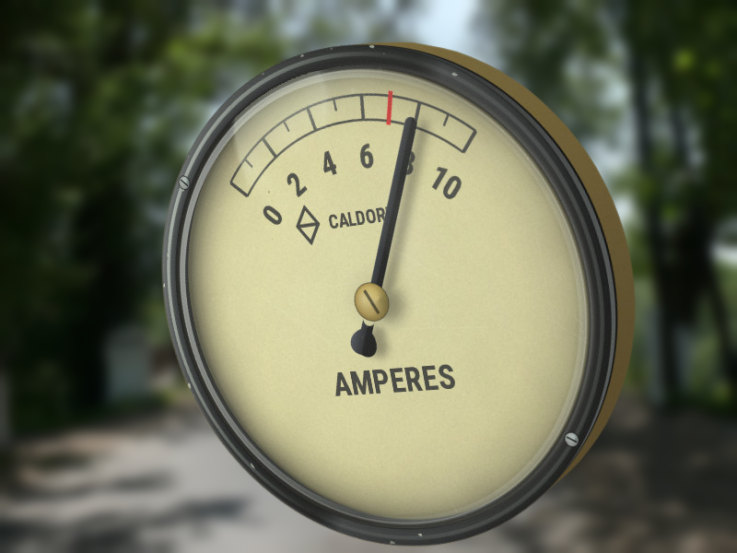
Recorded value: 8 A
